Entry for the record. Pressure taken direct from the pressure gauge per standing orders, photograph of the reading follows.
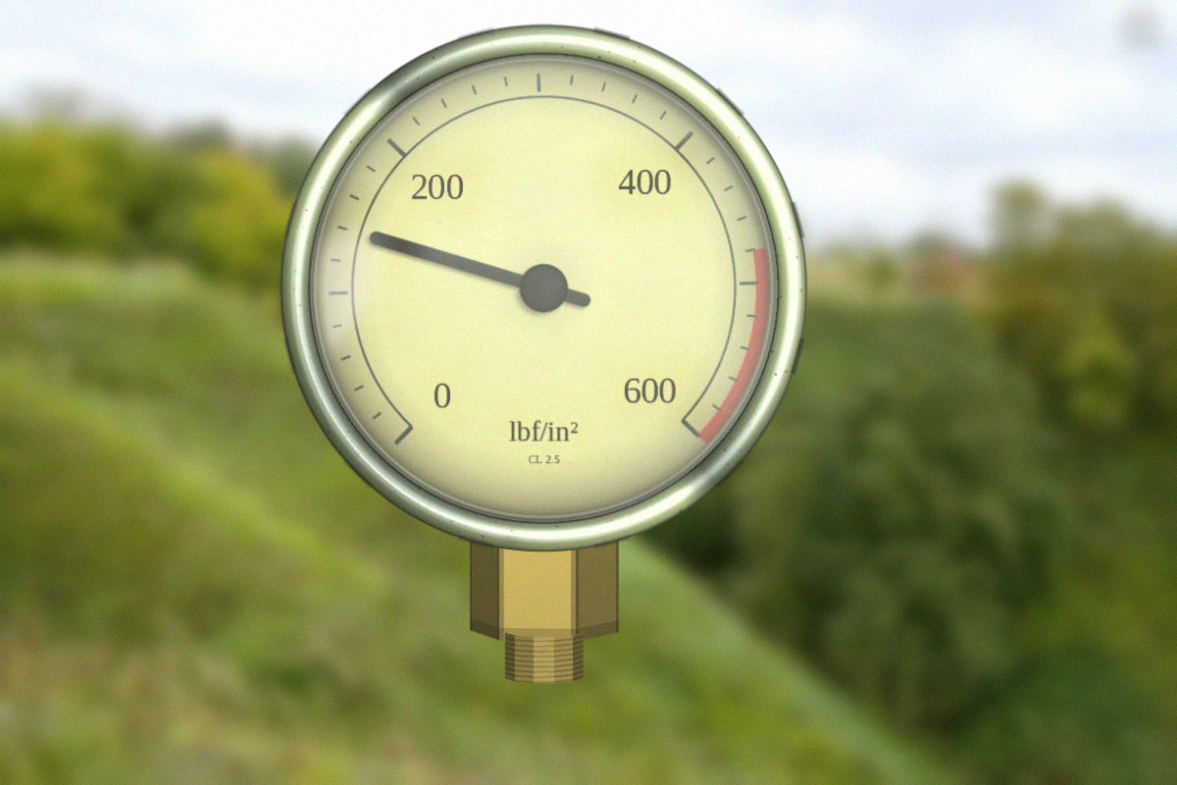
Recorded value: 140 psi
